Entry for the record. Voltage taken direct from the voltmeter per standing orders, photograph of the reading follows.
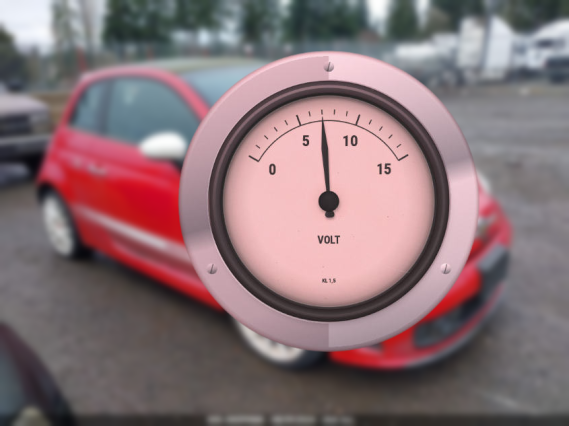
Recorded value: 7 V
